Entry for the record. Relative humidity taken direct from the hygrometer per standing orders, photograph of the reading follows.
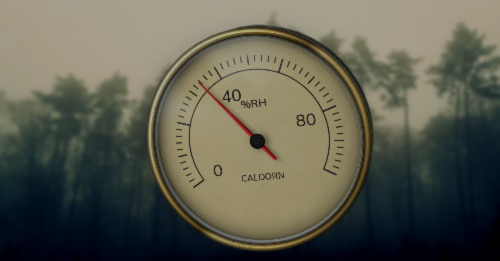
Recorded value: 34 %
